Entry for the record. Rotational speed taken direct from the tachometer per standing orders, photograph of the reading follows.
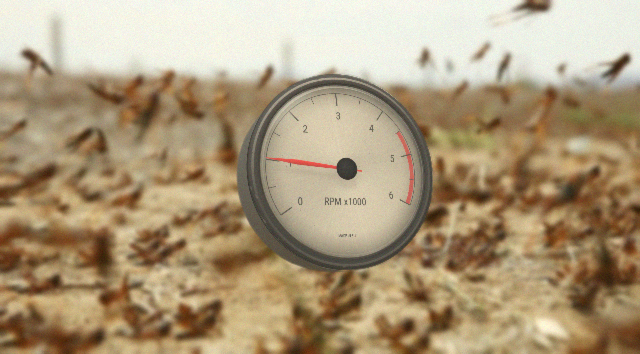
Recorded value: 1000 rpm
